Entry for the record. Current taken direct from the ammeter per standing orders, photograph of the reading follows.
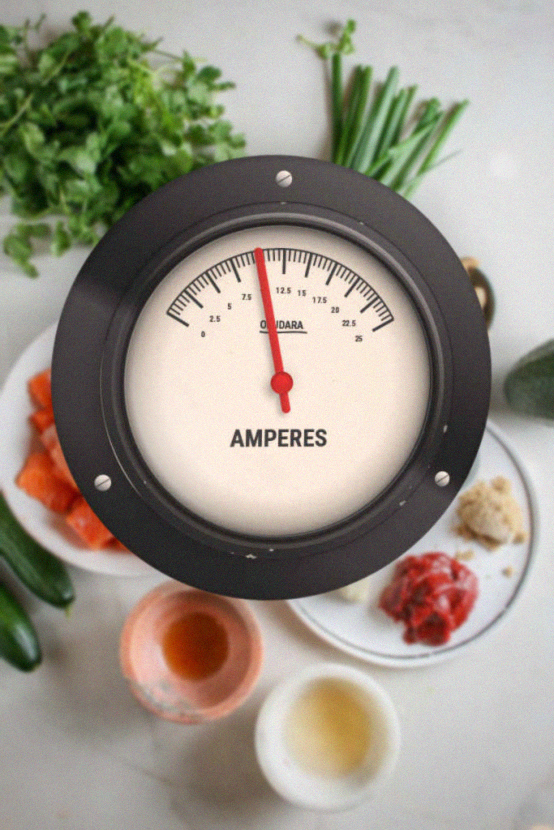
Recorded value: 10 A
